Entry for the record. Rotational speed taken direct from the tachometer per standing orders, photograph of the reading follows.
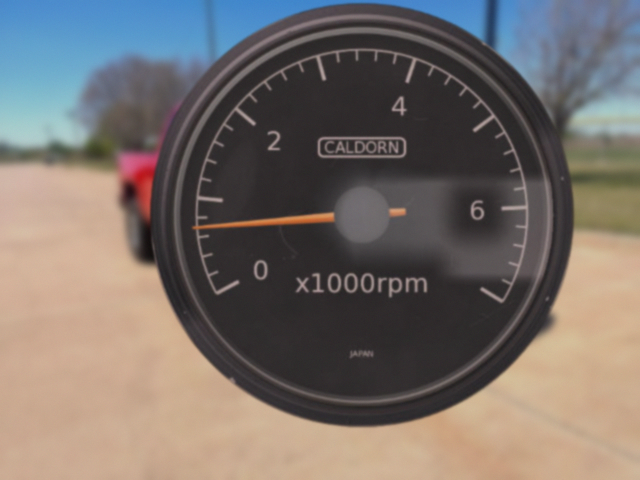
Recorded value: 700 rpm
